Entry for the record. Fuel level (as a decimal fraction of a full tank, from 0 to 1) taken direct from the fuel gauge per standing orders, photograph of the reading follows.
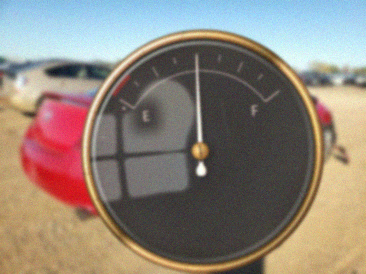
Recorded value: 0.5
